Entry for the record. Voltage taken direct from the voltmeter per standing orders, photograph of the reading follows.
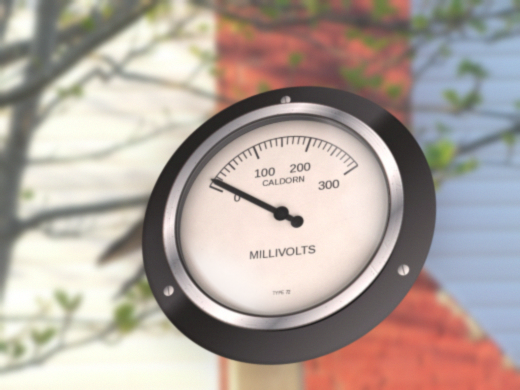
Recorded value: 10 mV
